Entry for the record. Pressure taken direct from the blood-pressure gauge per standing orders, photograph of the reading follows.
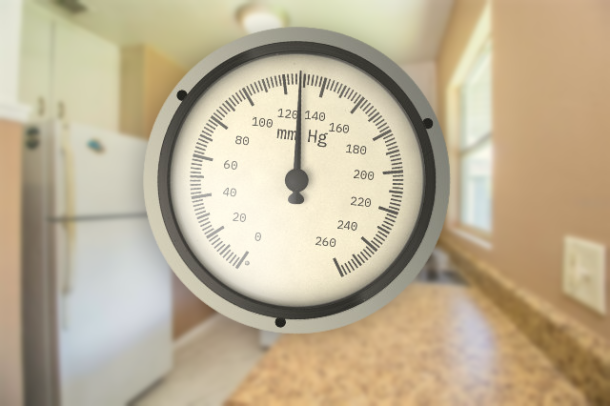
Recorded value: 128 mmHg
